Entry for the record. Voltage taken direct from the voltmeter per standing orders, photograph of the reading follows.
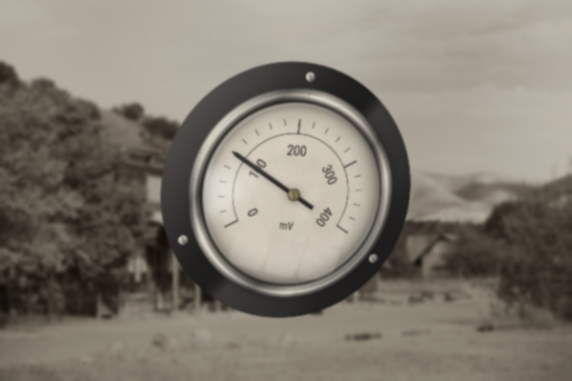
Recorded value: 100 mV
